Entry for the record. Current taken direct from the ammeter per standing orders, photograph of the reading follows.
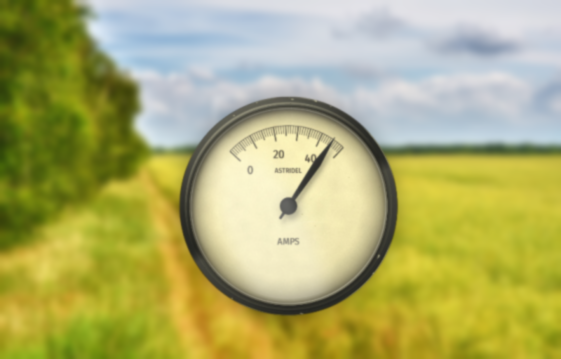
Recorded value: 45 A
